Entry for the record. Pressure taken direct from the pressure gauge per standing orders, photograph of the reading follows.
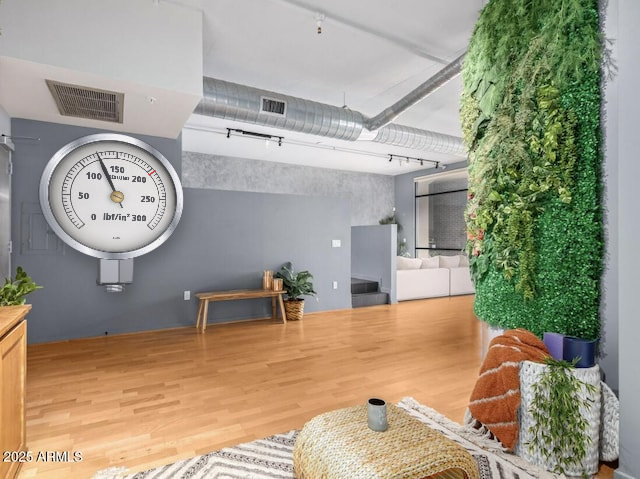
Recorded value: 125 psi
